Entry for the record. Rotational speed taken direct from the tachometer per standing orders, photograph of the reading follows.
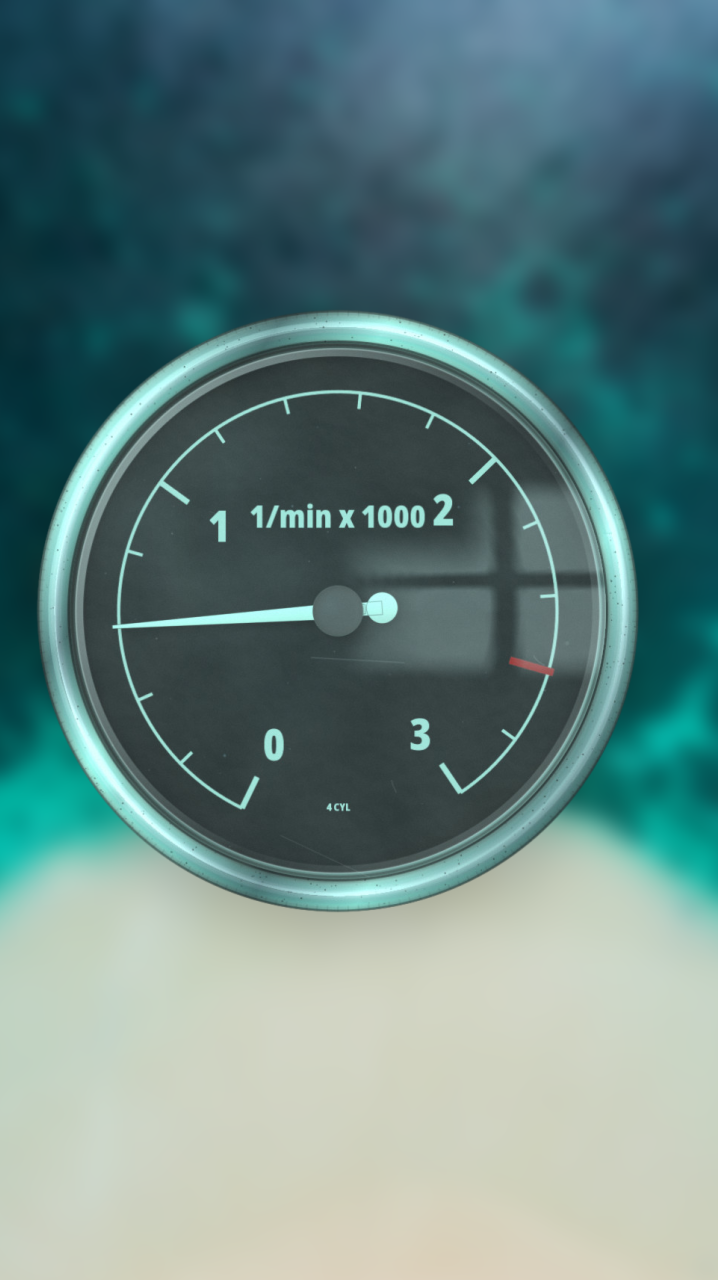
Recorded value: 600 rpm
